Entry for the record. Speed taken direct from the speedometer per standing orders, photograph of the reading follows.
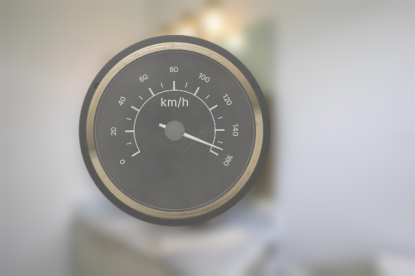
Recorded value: 155 km/h
